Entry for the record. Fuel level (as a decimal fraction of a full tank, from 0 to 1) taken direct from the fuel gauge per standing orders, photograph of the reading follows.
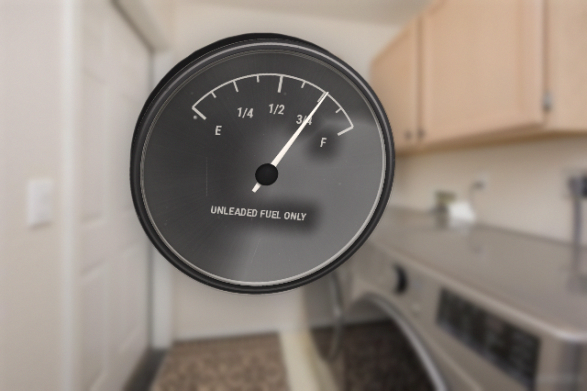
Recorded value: 0.75
